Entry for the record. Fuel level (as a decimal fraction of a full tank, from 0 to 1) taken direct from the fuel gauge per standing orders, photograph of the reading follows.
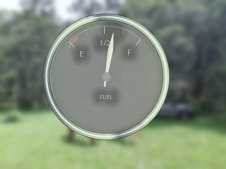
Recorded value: 0.625
